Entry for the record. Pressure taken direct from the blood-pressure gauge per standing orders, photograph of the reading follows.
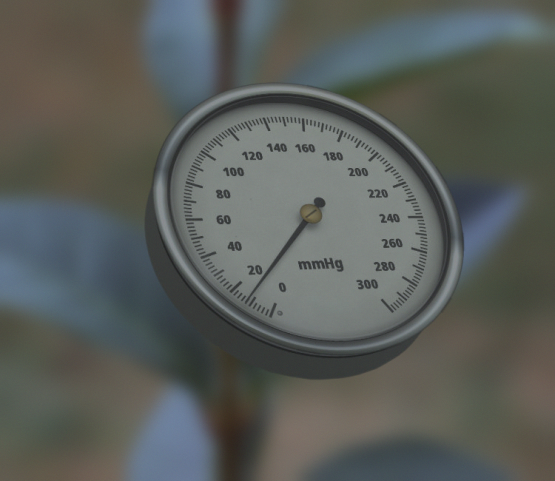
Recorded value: 12 mmHg
